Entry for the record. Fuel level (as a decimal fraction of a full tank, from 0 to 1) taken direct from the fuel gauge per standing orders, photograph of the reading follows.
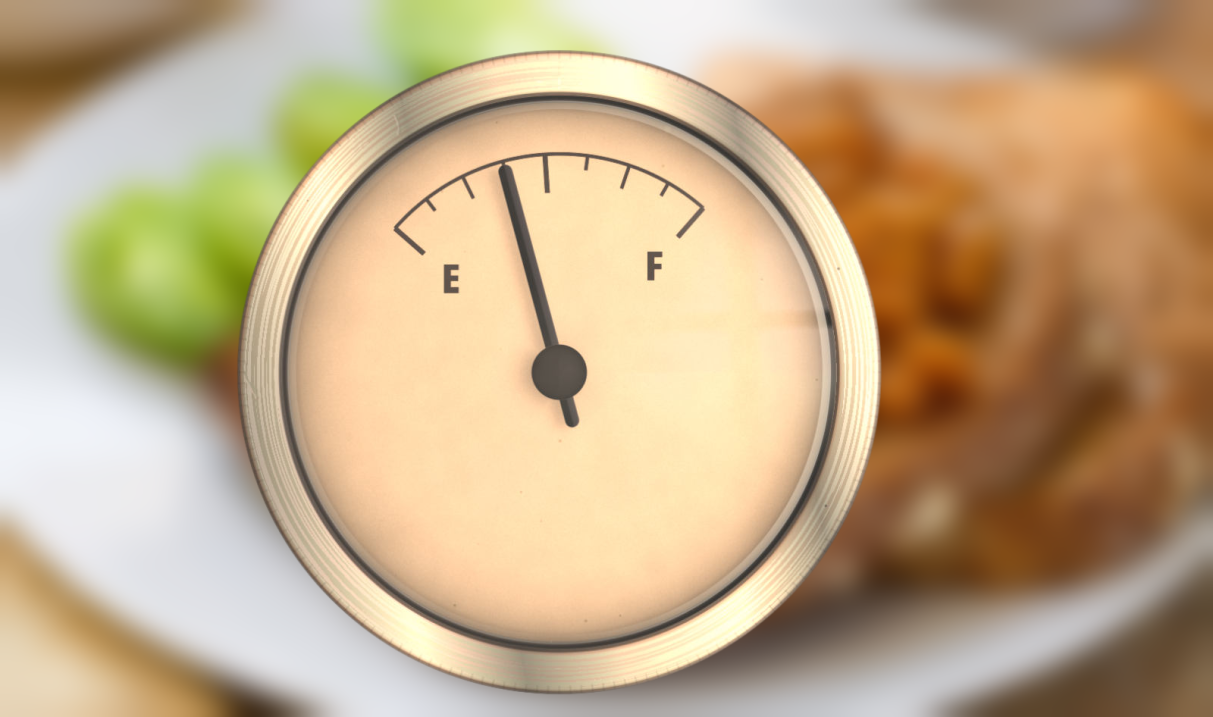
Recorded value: 0.375
